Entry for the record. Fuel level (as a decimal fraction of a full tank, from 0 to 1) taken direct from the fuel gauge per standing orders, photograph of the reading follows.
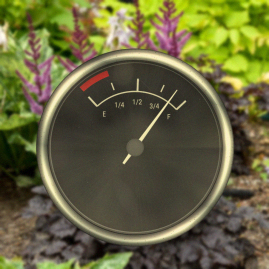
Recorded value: 0.875
